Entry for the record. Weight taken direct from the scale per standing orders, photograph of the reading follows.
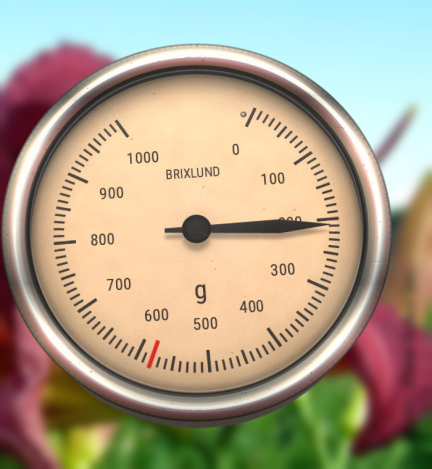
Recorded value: 210 g
